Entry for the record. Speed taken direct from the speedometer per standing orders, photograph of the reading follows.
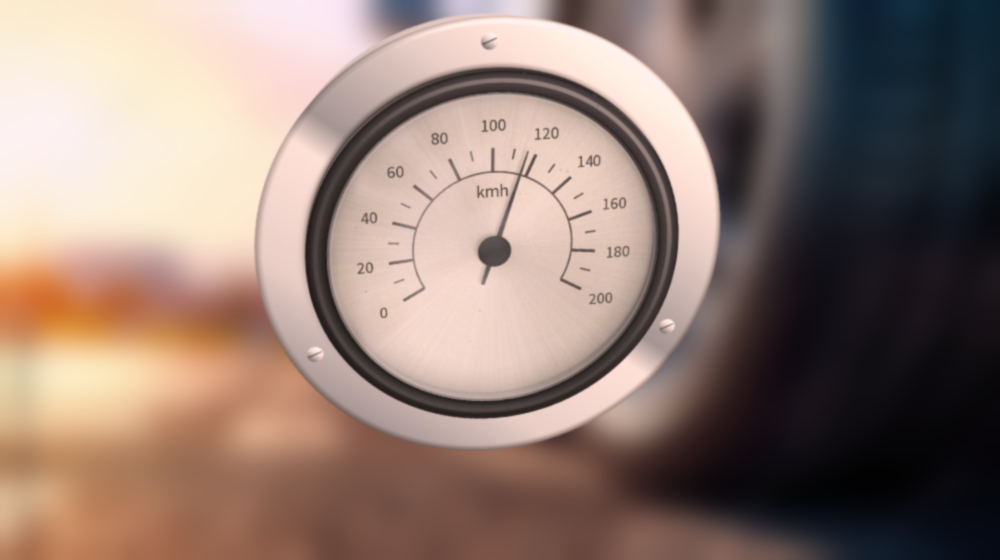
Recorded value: 115 km/h
